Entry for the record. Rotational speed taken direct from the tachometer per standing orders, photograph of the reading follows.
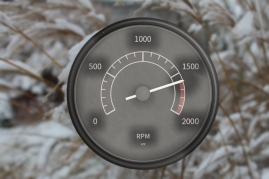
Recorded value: 1600 rpm
